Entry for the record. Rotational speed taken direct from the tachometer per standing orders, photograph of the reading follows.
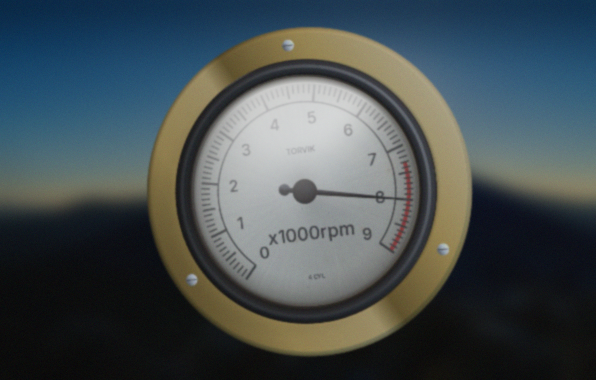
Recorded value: 8000 rpm
